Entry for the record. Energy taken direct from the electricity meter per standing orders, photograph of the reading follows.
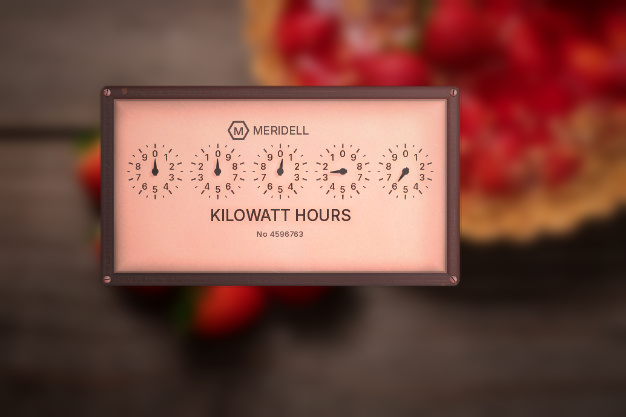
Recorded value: 26 kWh
